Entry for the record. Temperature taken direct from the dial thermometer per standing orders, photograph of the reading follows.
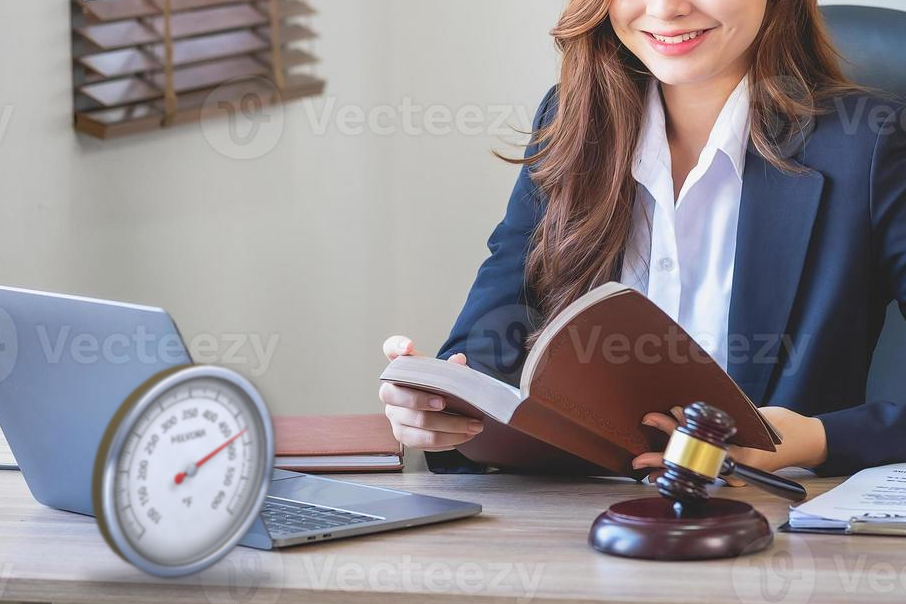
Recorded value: 475 °F
